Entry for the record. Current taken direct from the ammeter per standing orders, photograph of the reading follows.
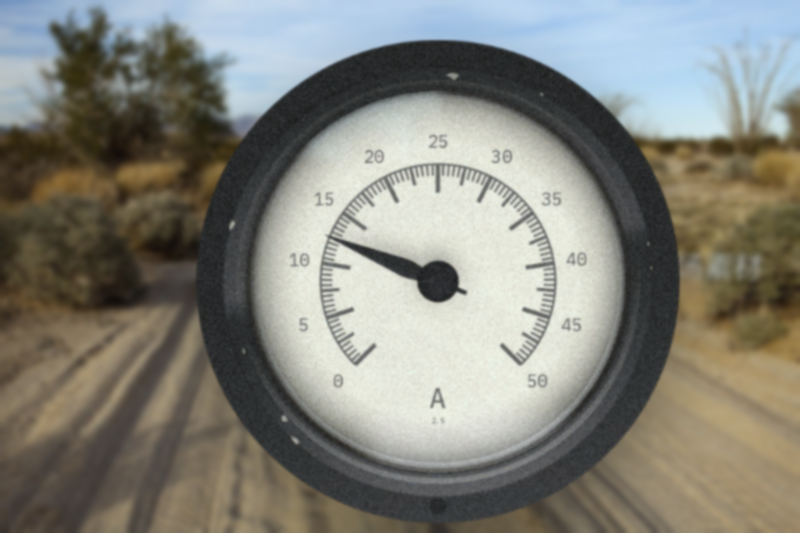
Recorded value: 12.5 A
